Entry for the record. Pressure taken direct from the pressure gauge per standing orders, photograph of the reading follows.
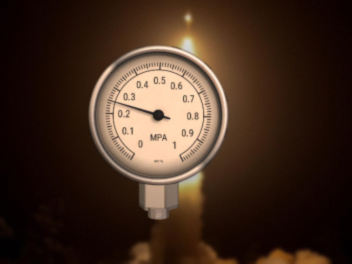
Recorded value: 0.25 MPa
